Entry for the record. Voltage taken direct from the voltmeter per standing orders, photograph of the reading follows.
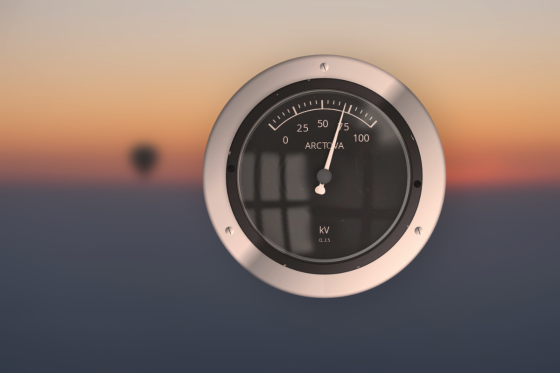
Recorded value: 70 kV
